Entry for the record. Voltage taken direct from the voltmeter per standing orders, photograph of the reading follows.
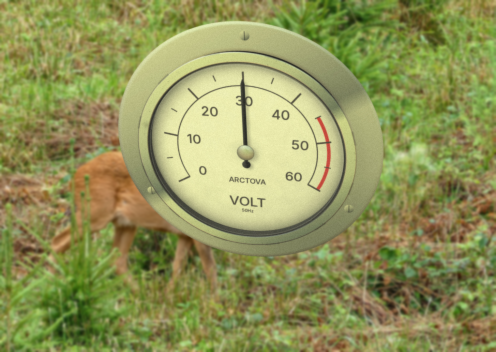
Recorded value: 30 V
